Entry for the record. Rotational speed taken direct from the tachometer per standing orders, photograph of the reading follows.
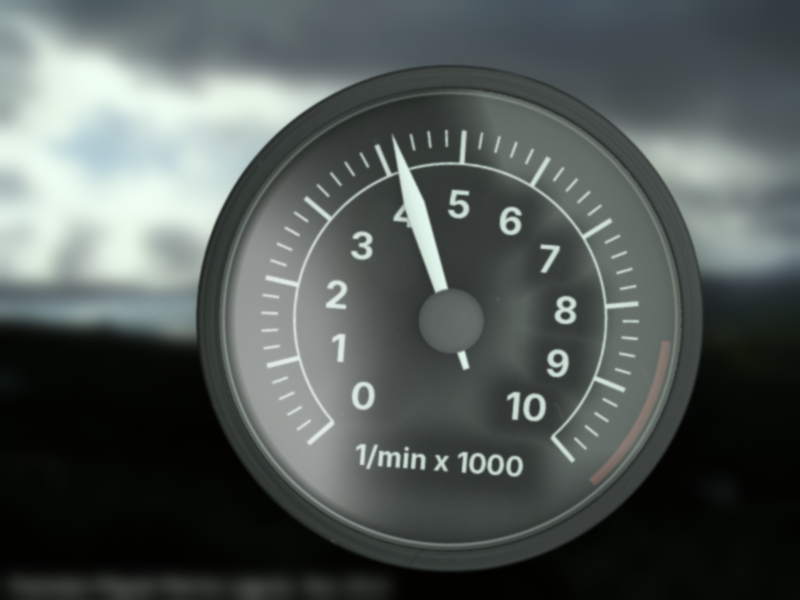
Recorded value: 4200 rpm
